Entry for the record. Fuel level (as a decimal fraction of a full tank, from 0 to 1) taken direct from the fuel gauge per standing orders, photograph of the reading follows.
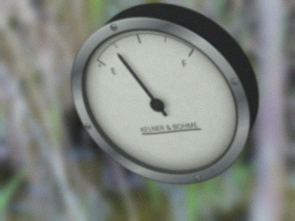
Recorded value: 0.25
